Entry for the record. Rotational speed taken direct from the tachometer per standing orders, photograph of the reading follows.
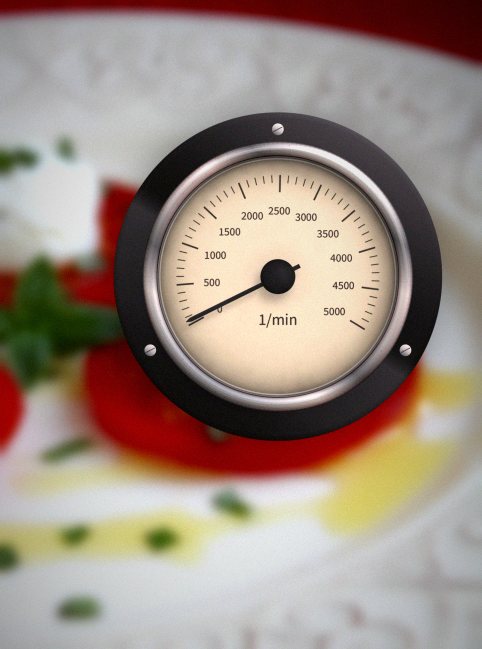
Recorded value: 50 rpm
